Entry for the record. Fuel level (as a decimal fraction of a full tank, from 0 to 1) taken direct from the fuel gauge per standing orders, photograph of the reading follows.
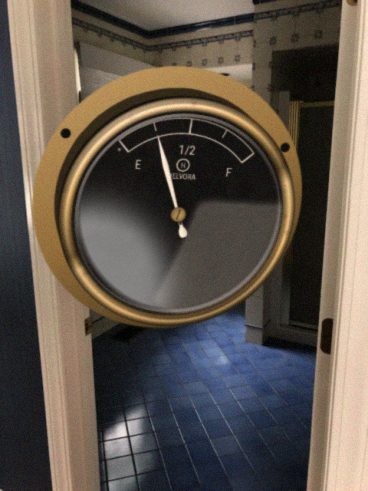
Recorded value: 0.25
